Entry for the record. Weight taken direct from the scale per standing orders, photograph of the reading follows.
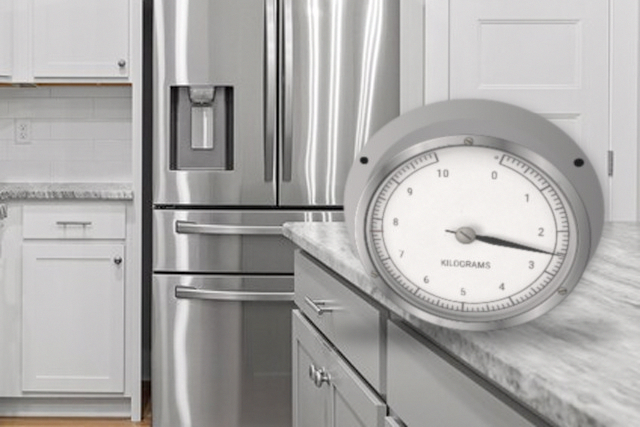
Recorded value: 2.5 kg
